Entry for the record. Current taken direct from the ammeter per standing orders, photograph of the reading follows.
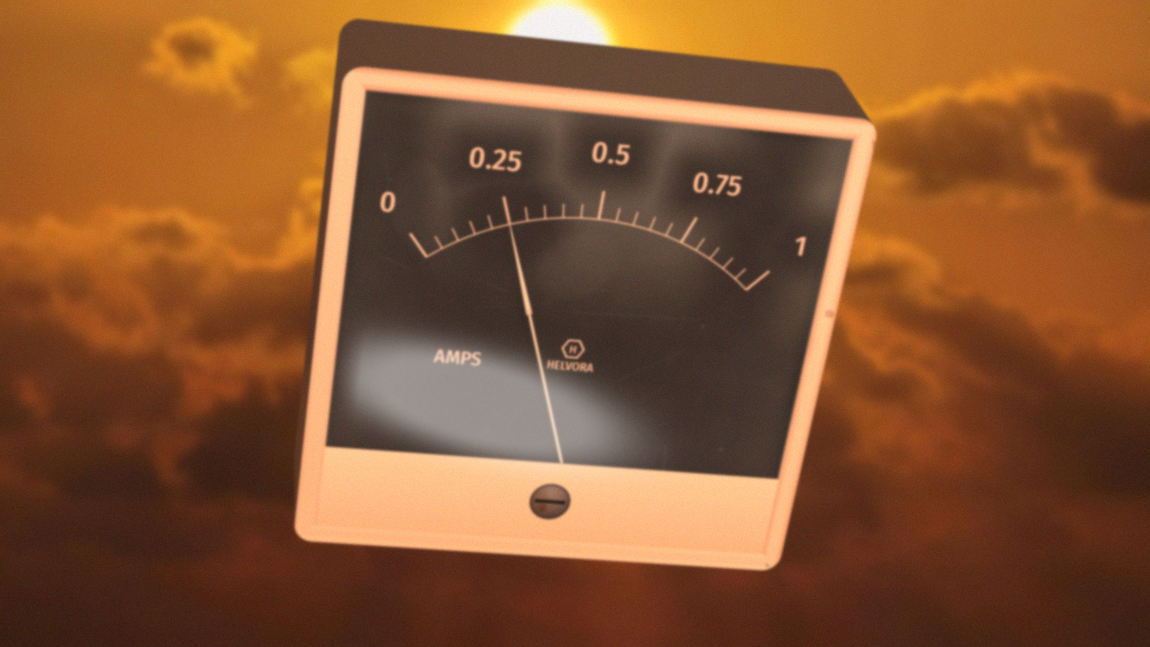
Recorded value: 0.25 A
